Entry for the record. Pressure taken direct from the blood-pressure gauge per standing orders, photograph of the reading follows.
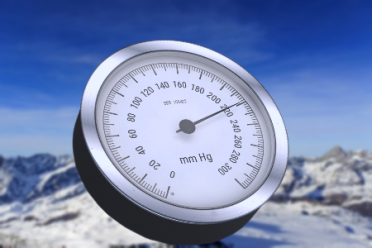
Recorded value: 220 mmHg
